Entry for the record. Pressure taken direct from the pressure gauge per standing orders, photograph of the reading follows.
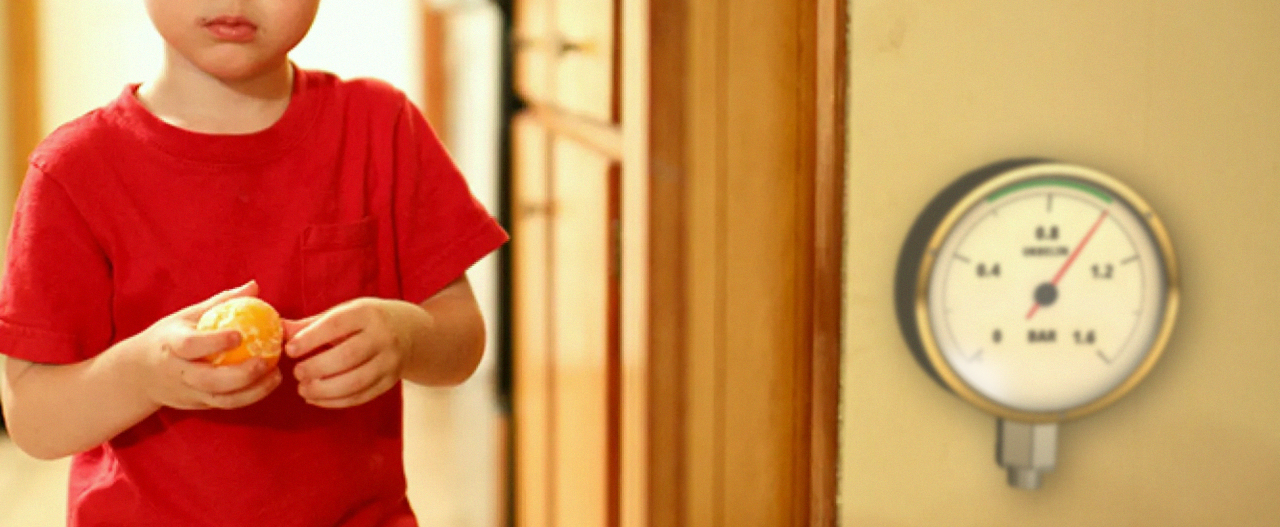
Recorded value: 1 bar
